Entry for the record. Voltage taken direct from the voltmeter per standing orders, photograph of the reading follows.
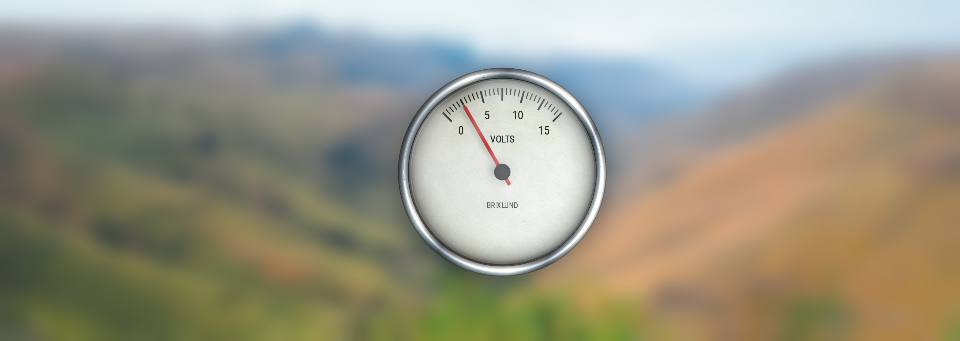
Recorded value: 2.5 V
